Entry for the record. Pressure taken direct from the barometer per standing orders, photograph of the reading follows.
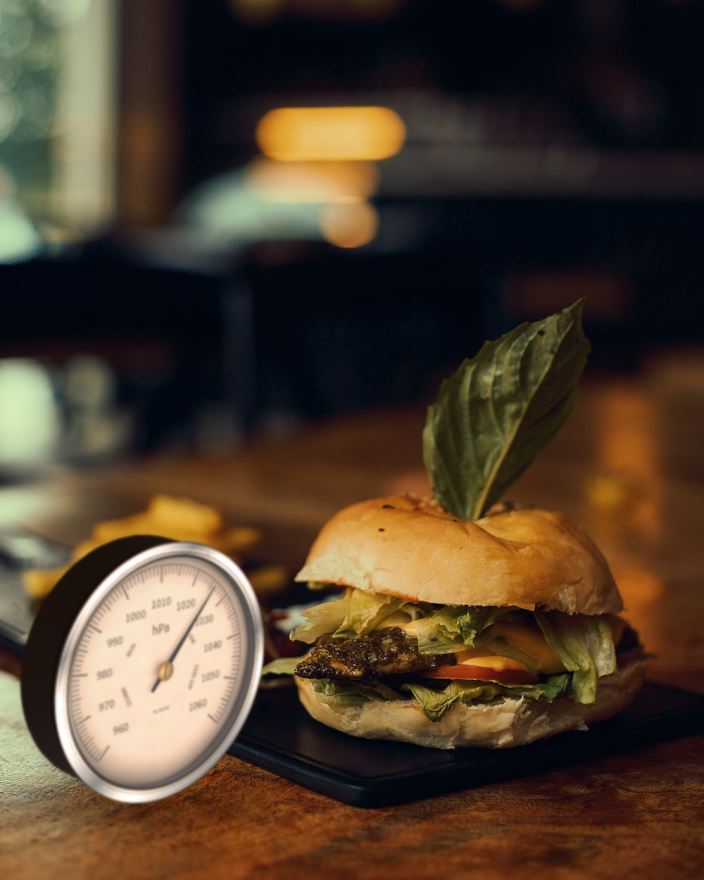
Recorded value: 1025 hPa
